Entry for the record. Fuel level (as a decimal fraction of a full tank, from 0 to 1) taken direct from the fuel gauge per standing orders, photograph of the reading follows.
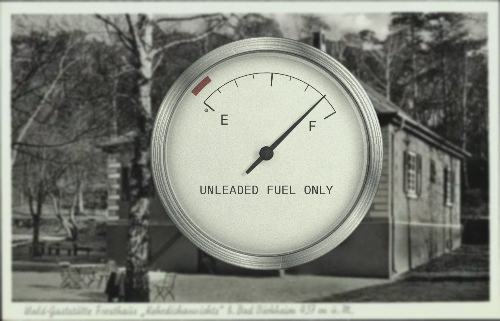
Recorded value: 0.875
